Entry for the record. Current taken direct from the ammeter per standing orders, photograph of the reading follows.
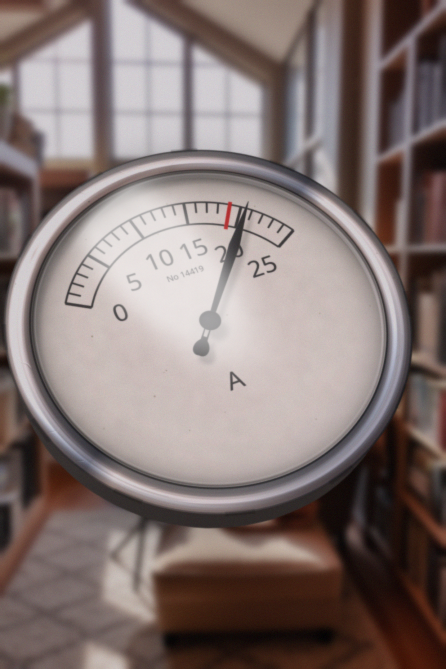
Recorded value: 20.5 A
